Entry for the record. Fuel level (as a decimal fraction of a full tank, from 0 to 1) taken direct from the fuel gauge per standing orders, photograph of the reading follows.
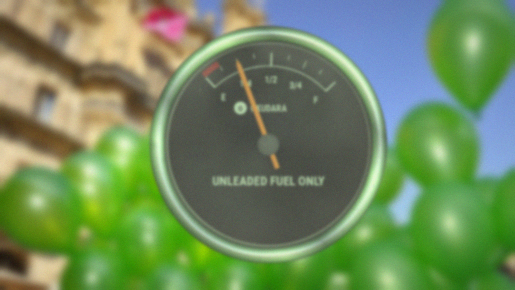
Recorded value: 0.25
